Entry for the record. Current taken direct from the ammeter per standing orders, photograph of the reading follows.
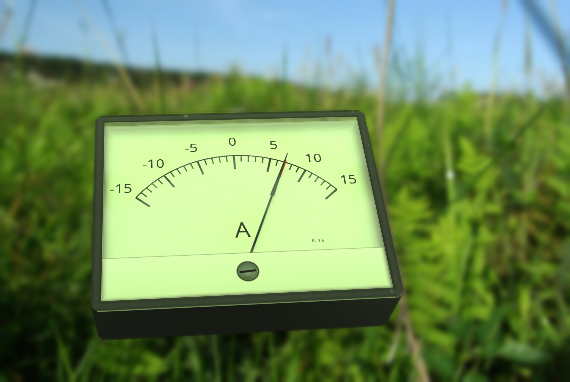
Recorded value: 7 A
